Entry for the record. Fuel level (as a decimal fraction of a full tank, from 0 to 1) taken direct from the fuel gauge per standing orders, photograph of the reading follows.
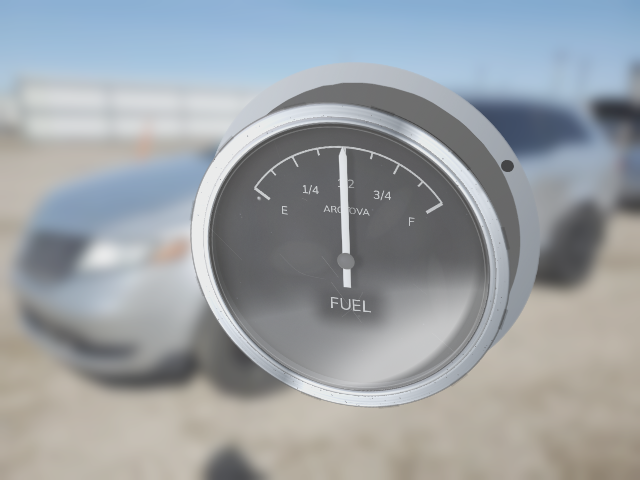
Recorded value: 0.5
